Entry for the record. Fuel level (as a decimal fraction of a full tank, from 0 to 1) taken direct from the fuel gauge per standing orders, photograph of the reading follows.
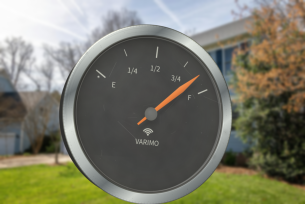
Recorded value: 0.875
